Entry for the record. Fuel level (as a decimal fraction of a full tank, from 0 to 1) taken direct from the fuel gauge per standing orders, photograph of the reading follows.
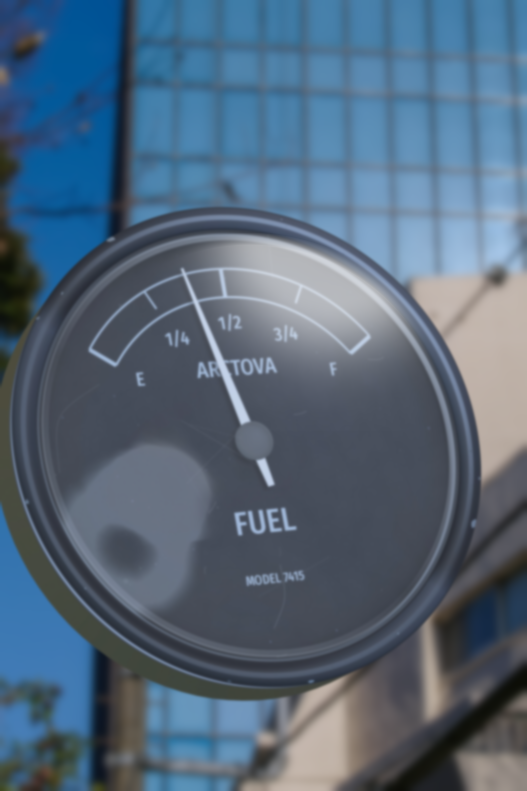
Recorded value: 0.375
